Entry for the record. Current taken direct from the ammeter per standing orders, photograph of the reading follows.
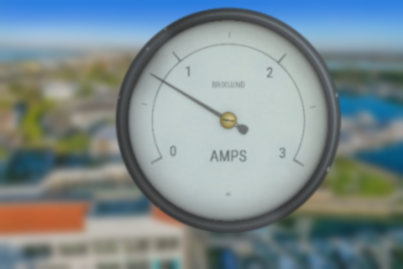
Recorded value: 0.75 A
